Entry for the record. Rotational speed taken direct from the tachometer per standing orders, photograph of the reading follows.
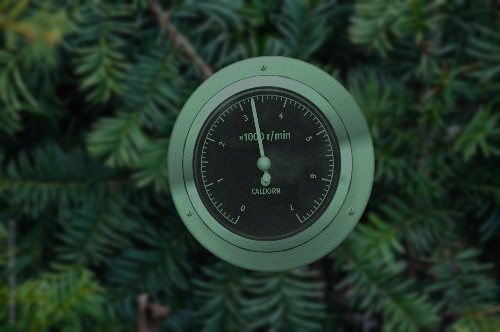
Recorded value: 3300 rpm
